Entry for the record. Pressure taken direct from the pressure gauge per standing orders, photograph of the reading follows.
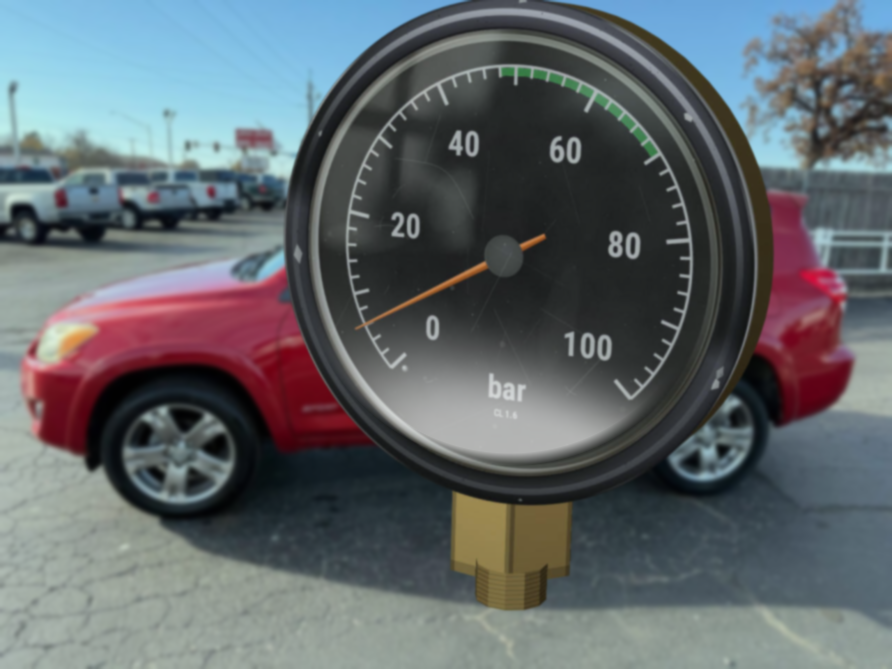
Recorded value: 6 bar
